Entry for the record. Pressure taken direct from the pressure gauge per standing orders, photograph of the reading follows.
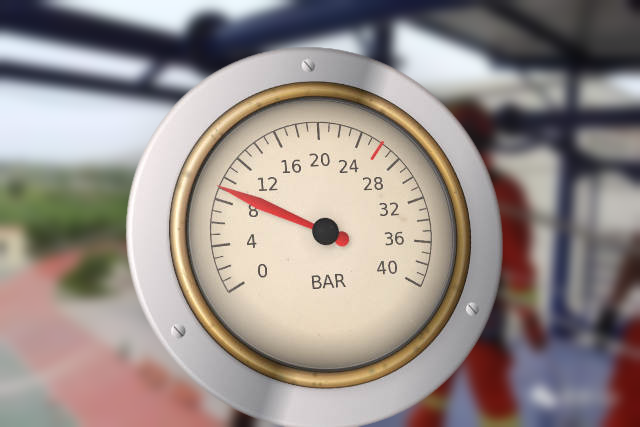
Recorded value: 9 bar
